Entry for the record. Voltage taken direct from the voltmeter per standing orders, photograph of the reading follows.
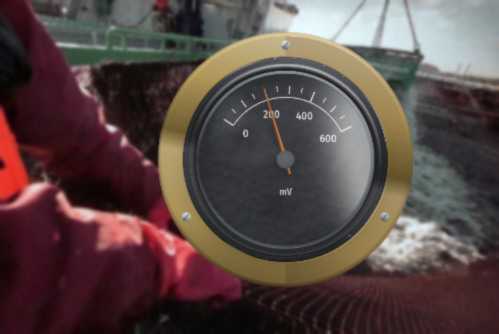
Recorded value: 200 mV
